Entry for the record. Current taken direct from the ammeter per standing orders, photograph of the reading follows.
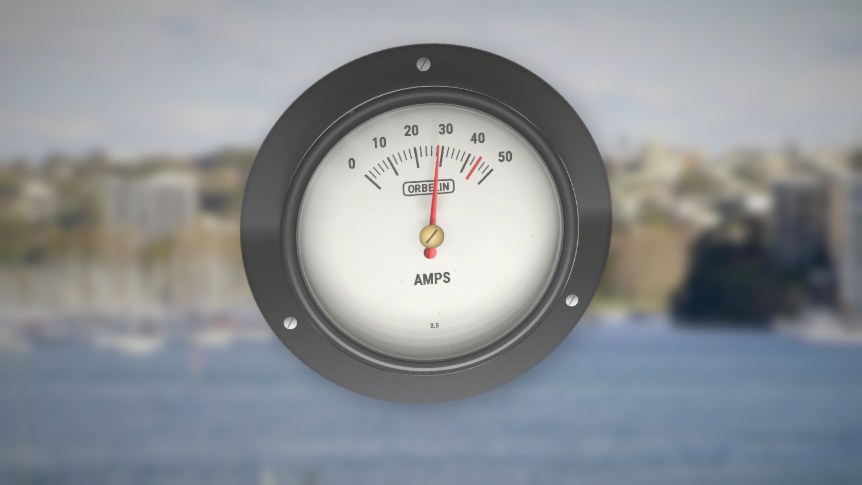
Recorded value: 28 A
